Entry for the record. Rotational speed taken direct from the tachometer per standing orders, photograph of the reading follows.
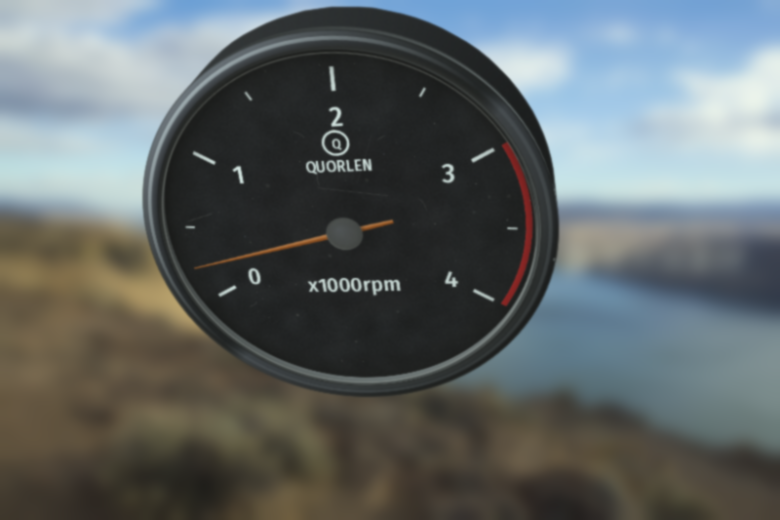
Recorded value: 250 rpm
